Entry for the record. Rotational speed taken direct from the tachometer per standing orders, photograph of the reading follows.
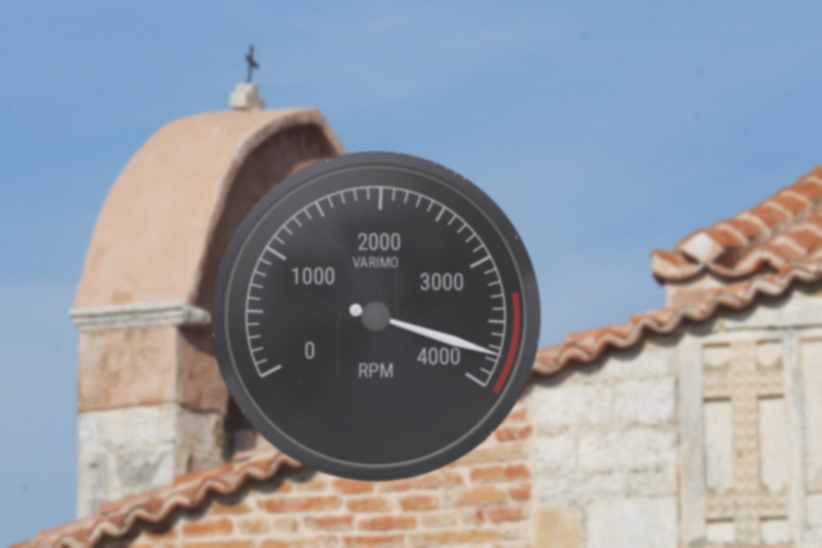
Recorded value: 3750 rpm
